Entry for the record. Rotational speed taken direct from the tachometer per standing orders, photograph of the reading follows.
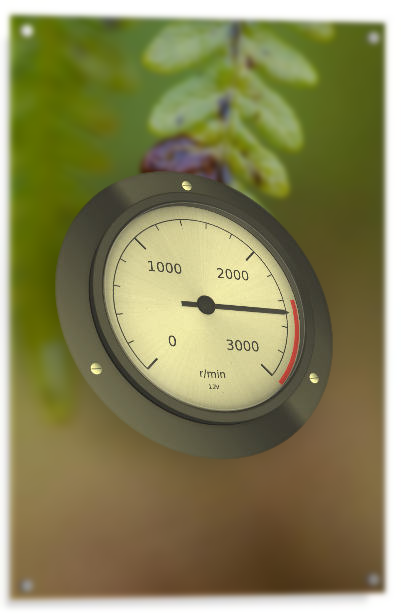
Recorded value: 2500 rpm
